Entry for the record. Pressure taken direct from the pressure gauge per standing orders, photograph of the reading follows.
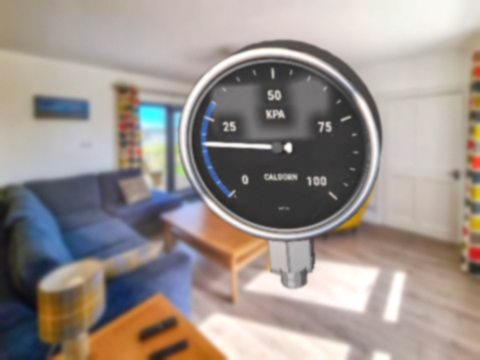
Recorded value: 17.5 kPa
